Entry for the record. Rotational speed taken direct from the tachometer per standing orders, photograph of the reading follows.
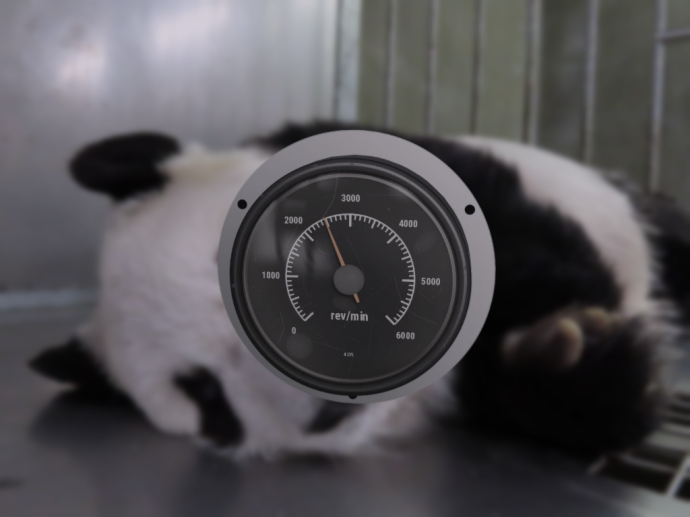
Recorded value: 2500 rpm
